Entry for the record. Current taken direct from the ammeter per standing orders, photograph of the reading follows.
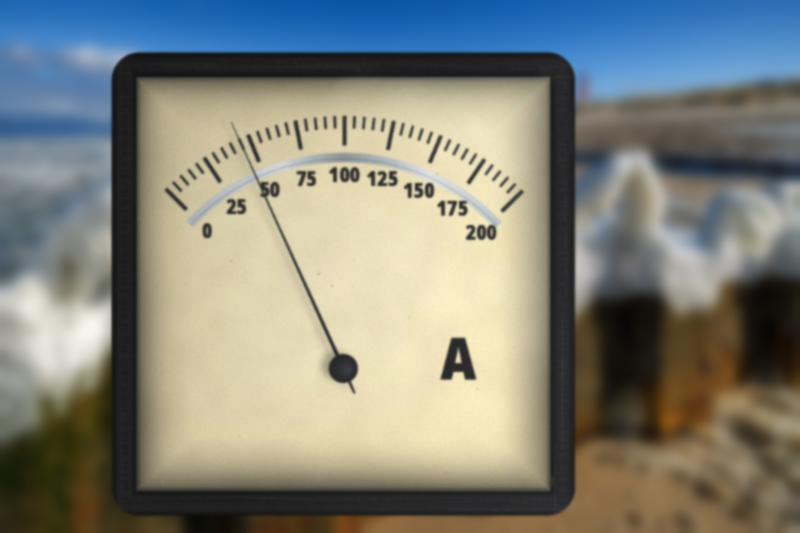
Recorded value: 45 A
